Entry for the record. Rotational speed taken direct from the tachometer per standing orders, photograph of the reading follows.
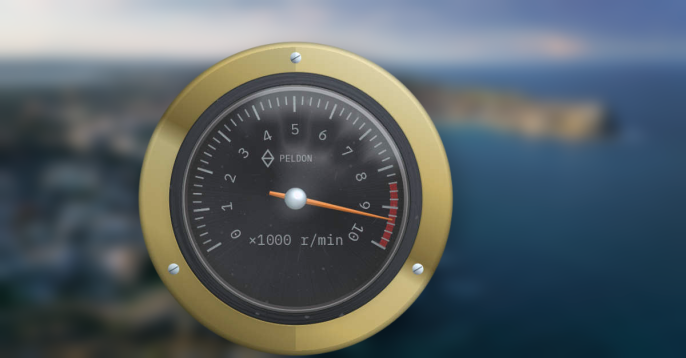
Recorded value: 9300 rpm
